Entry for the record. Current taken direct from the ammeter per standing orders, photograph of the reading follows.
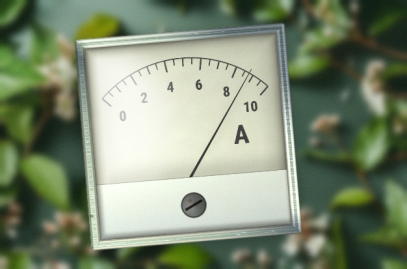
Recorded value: 8.75 A
